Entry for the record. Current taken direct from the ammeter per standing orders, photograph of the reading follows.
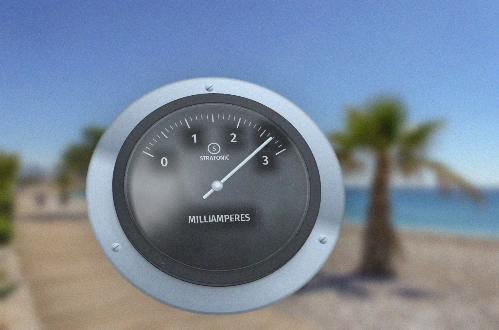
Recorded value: 2.7 mA
